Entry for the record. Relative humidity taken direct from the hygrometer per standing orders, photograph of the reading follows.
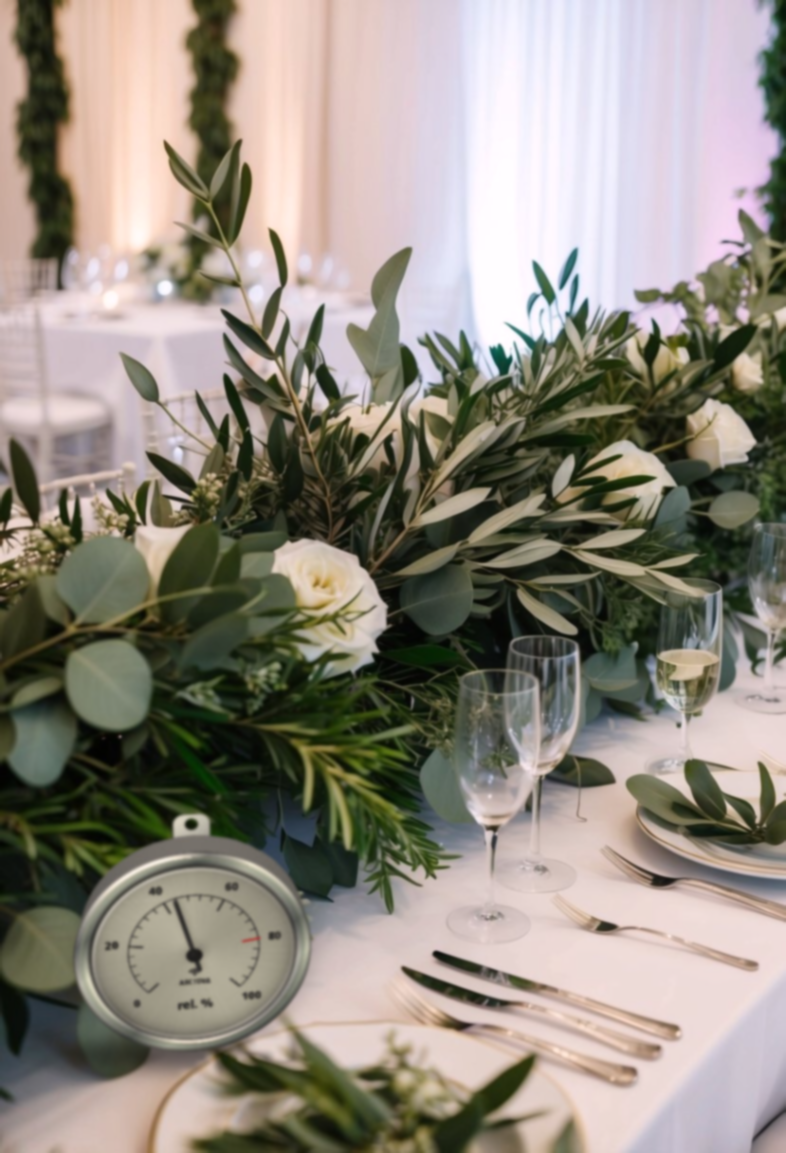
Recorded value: 44 %
